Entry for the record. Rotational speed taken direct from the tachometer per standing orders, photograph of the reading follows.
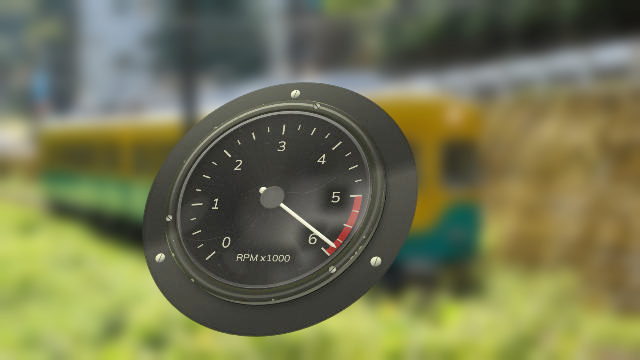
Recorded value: 5875 rpm
